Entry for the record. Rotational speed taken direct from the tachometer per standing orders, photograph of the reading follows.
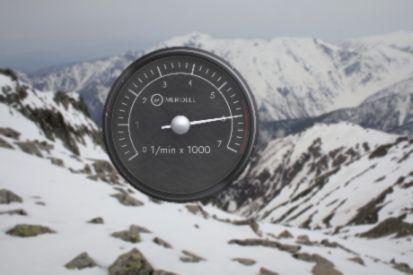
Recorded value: 6000 rpm
